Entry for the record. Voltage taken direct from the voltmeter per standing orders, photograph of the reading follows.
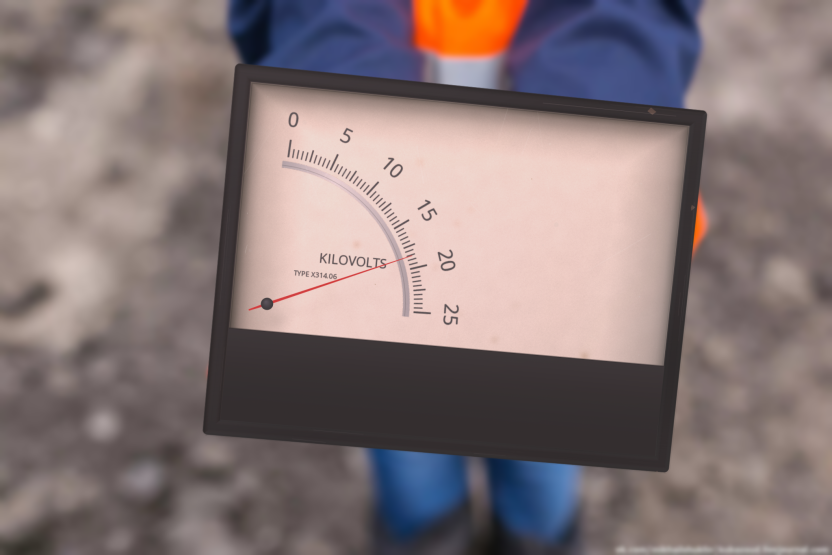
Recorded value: 18.5 kV
